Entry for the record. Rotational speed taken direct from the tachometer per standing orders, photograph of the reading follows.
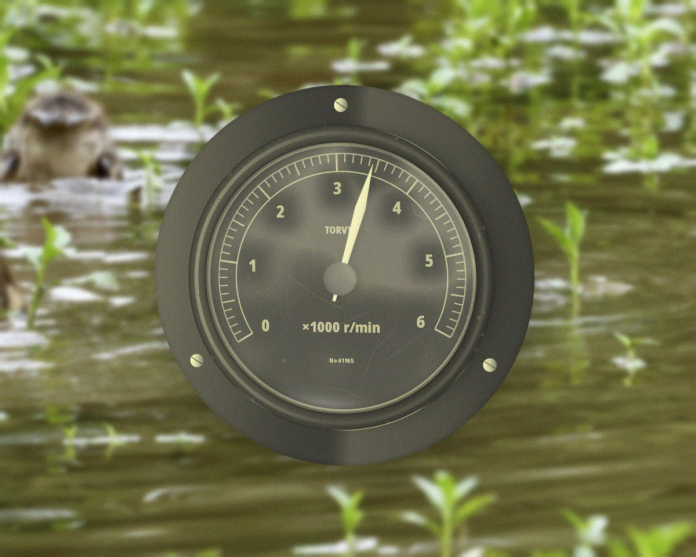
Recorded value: 3450 rpm
